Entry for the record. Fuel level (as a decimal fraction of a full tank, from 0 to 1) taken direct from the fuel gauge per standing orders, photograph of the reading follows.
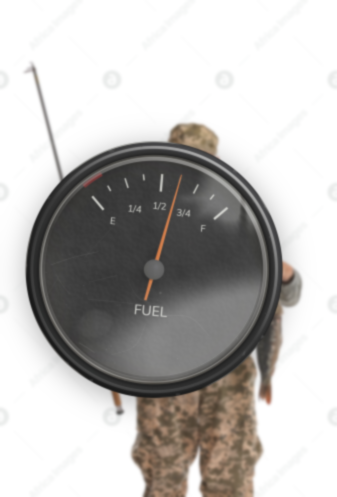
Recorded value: 0.625
